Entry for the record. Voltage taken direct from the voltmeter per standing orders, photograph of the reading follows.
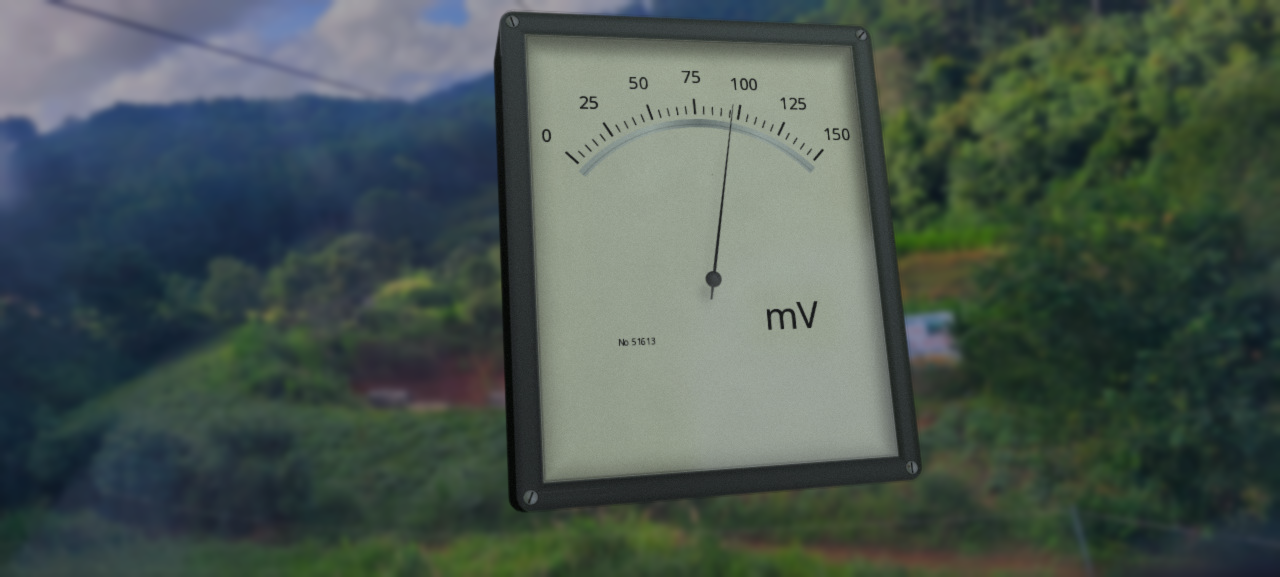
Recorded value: 95 mV
